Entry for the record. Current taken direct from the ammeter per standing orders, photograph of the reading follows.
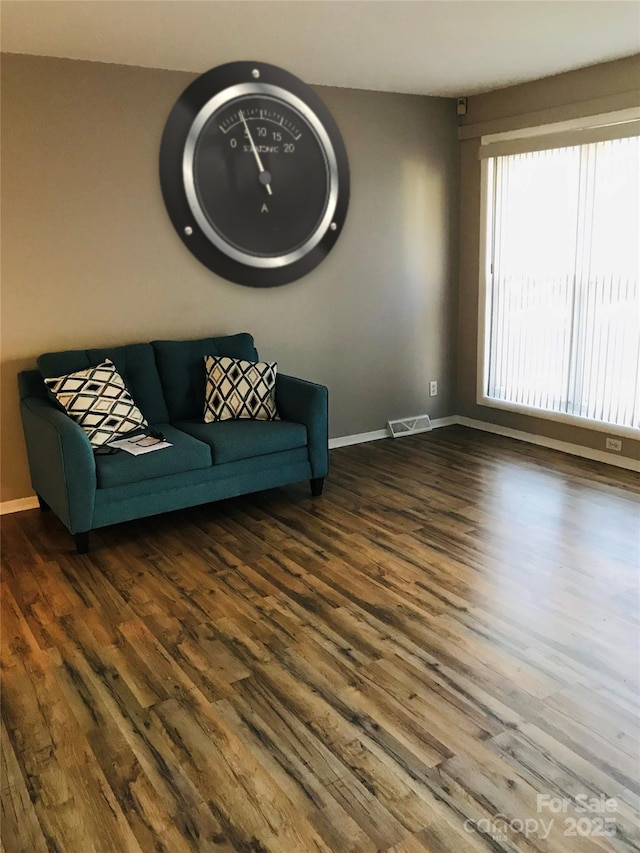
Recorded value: 5 A
